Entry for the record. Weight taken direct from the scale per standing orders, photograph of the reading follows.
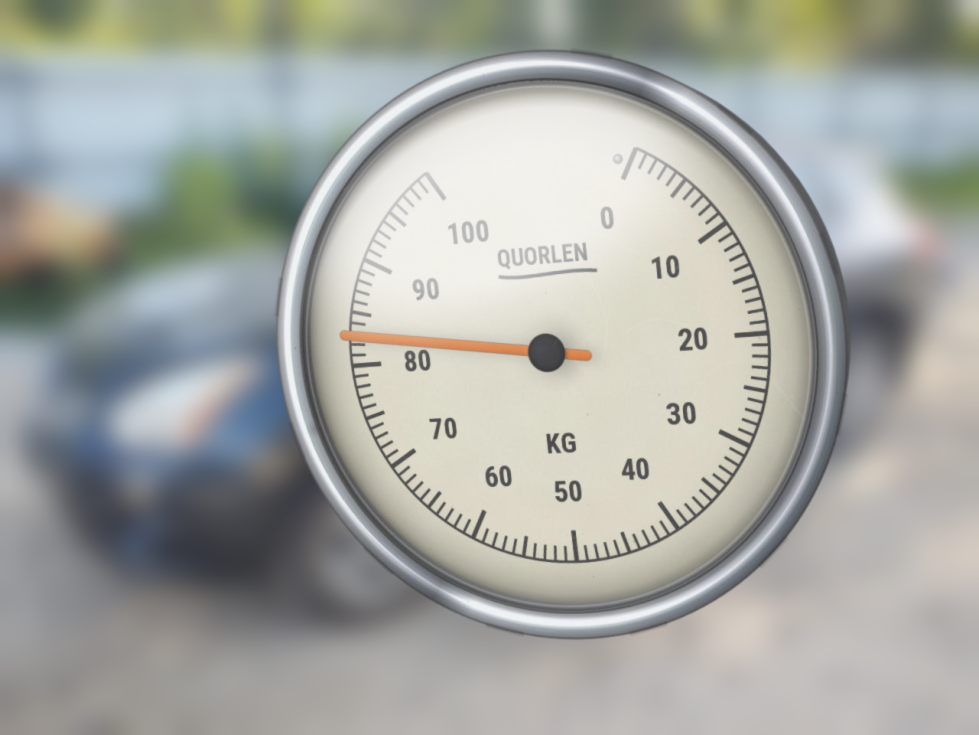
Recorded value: 83 kg
